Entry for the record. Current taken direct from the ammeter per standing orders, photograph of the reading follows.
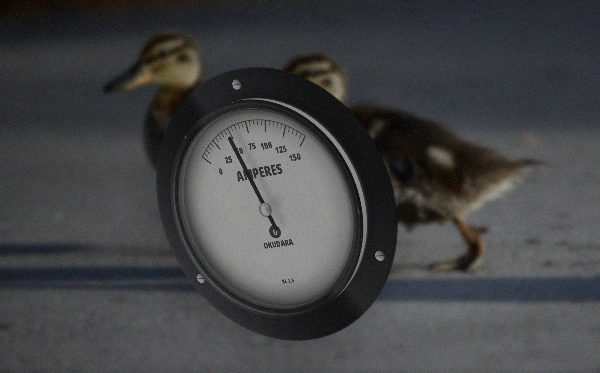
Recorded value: 50 A
